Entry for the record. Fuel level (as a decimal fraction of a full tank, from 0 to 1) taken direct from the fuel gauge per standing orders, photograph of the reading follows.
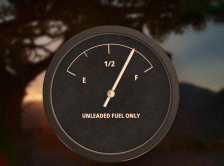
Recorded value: 0.75
